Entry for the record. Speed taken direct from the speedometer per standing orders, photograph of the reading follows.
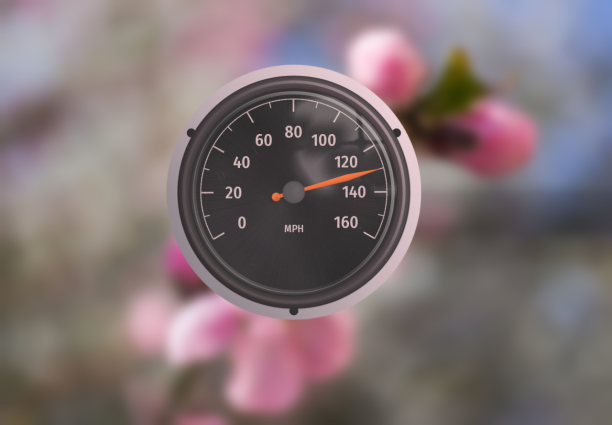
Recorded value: 130 mph
